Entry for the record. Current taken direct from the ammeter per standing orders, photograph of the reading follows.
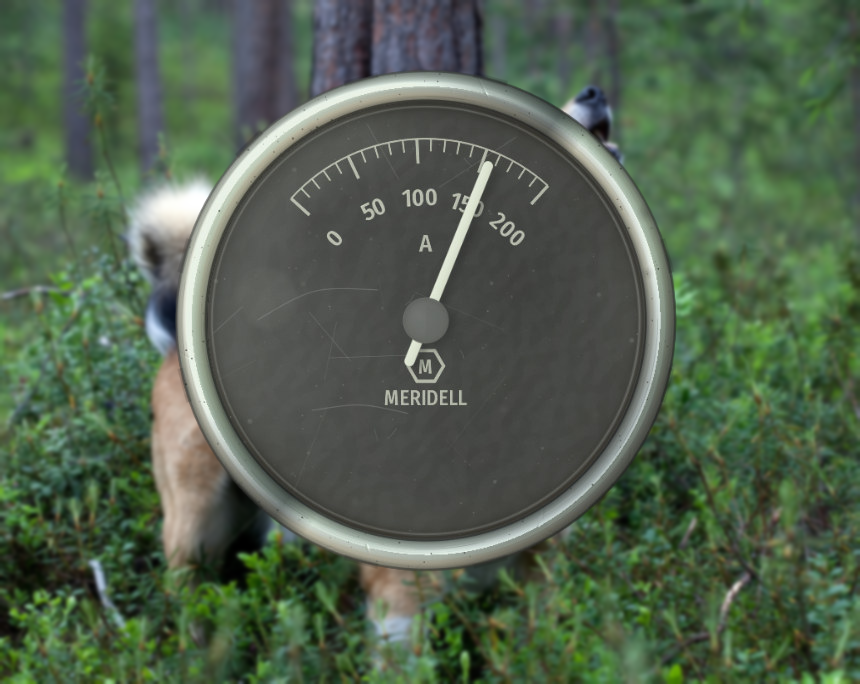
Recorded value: 155 A
